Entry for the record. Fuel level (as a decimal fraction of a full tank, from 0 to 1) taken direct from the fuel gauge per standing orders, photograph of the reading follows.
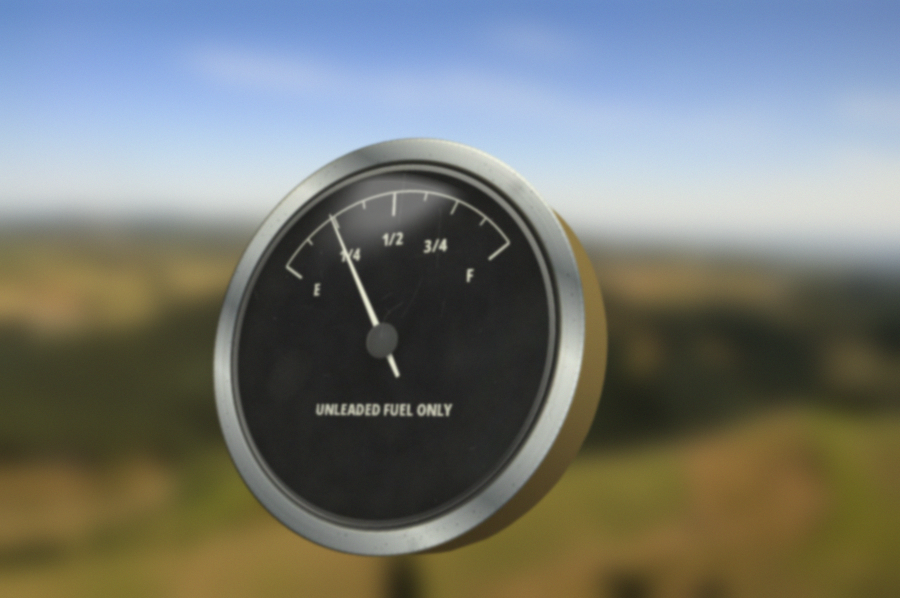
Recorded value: 0.25
